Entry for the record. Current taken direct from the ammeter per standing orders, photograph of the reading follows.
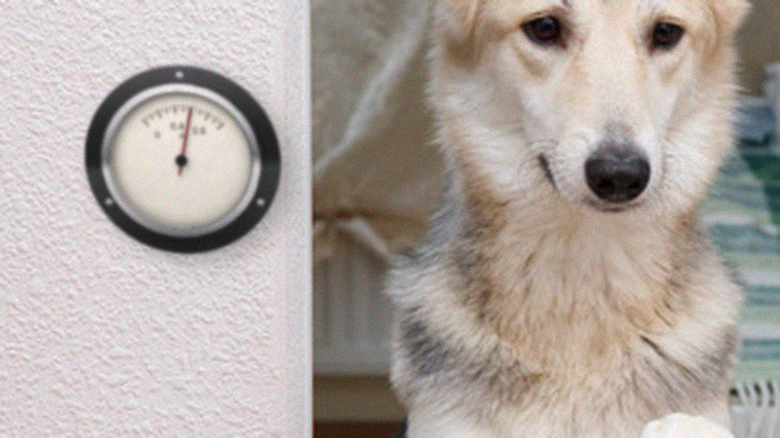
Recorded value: 0.6 A
